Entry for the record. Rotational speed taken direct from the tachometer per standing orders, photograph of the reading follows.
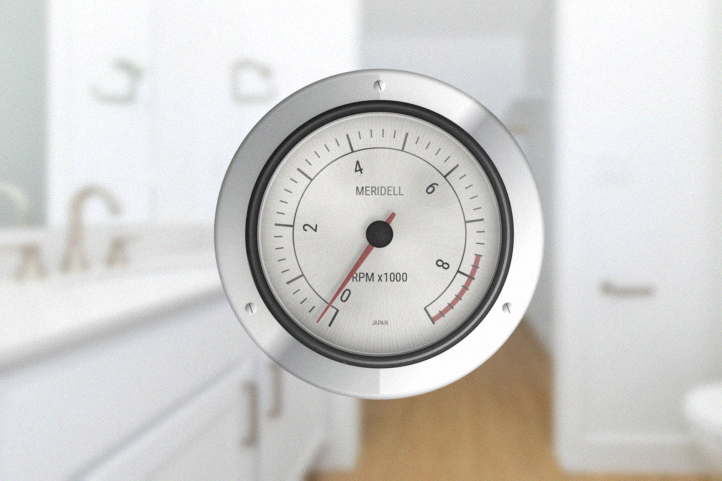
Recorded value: 200 rpm
